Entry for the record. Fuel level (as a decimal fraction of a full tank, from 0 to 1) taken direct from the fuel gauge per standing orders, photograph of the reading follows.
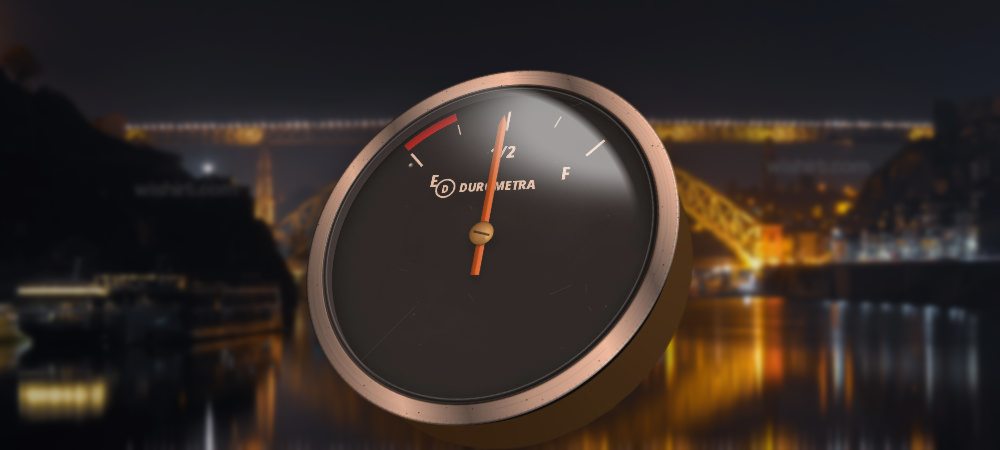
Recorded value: 0.5
